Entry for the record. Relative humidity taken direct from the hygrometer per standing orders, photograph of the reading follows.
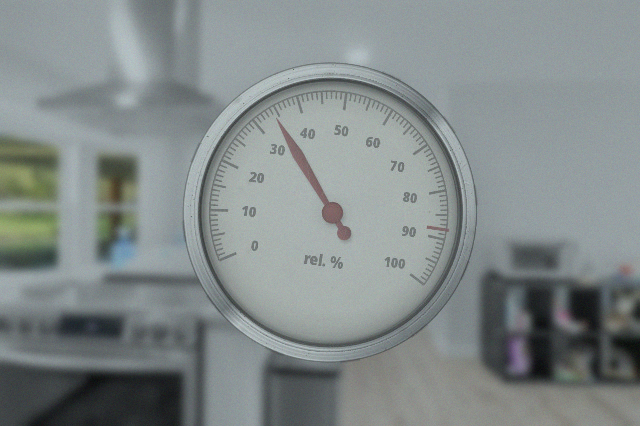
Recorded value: 34 %
